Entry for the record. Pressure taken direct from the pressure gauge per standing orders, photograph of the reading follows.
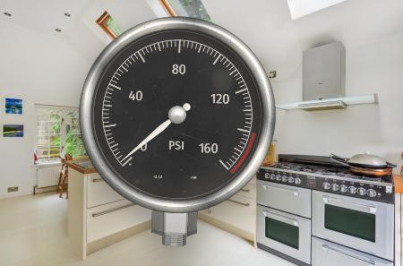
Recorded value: 2 psi
